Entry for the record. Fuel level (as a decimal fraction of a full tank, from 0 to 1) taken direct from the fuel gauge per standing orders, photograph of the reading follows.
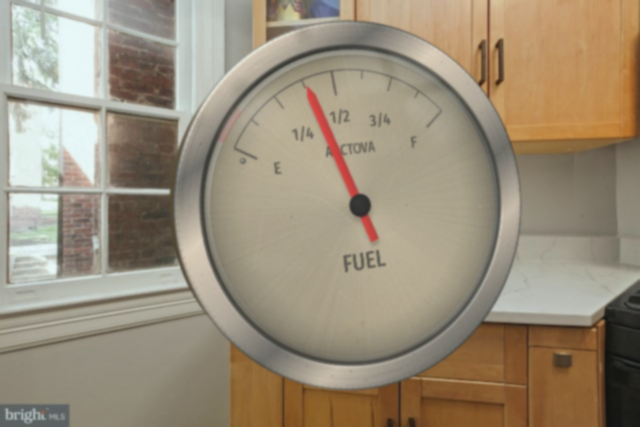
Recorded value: 0.375
